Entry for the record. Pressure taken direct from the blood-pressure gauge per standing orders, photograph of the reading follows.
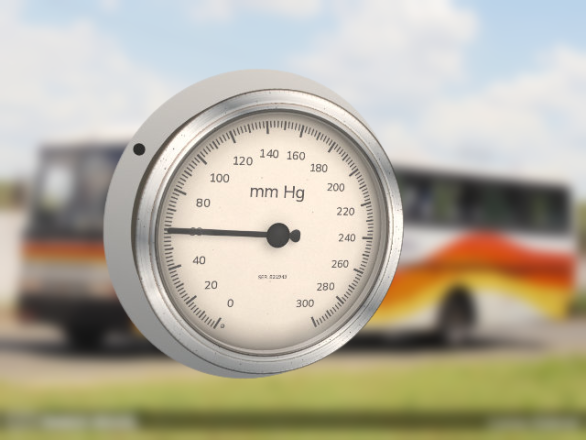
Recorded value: 60 mmHg
